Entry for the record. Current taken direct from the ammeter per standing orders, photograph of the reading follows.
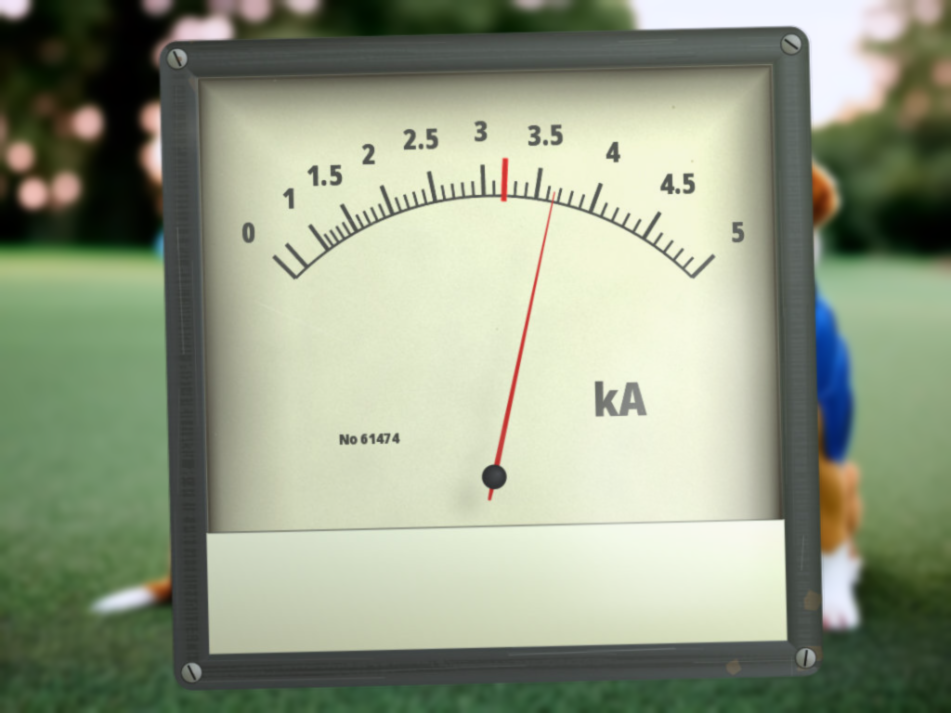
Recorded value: 3.65 kA
